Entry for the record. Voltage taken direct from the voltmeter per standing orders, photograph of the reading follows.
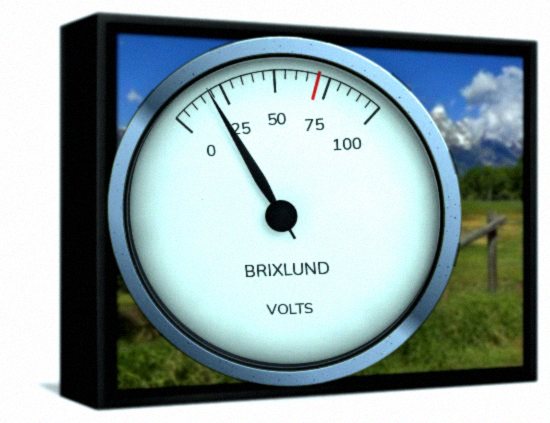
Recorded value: 20 V
